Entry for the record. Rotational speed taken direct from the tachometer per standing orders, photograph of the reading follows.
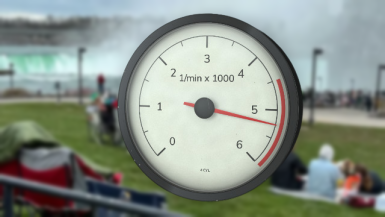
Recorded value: 5250 rpm
